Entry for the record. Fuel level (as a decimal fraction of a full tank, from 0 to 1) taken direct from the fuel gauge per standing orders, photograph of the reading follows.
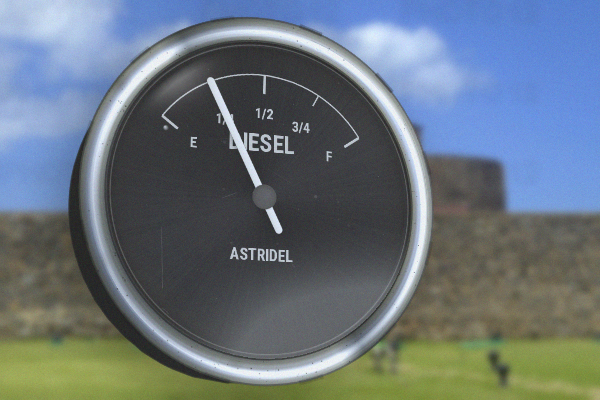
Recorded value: 0.25
